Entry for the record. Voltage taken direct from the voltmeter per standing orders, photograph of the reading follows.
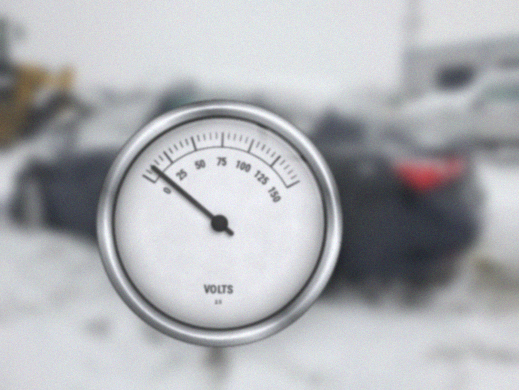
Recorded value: 10 V
